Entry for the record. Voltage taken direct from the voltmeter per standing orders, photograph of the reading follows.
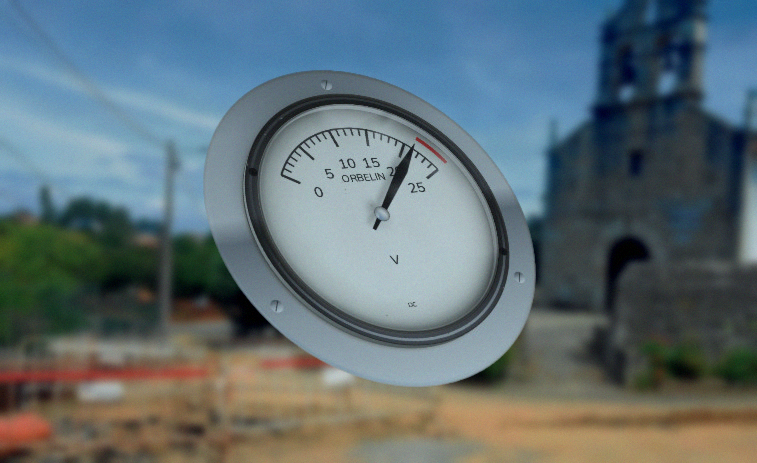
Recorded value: 21 V
